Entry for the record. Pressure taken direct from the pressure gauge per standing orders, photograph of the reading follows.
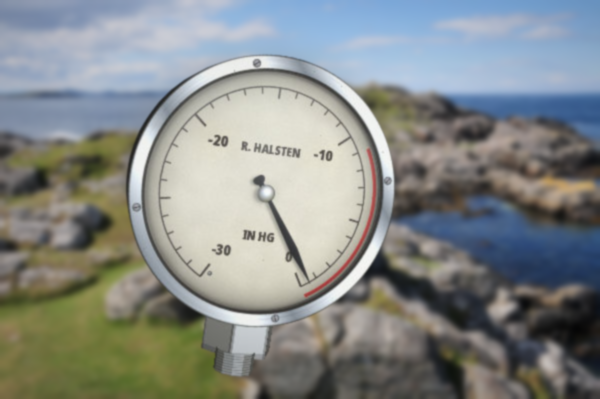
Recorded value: -0.5 inHg
